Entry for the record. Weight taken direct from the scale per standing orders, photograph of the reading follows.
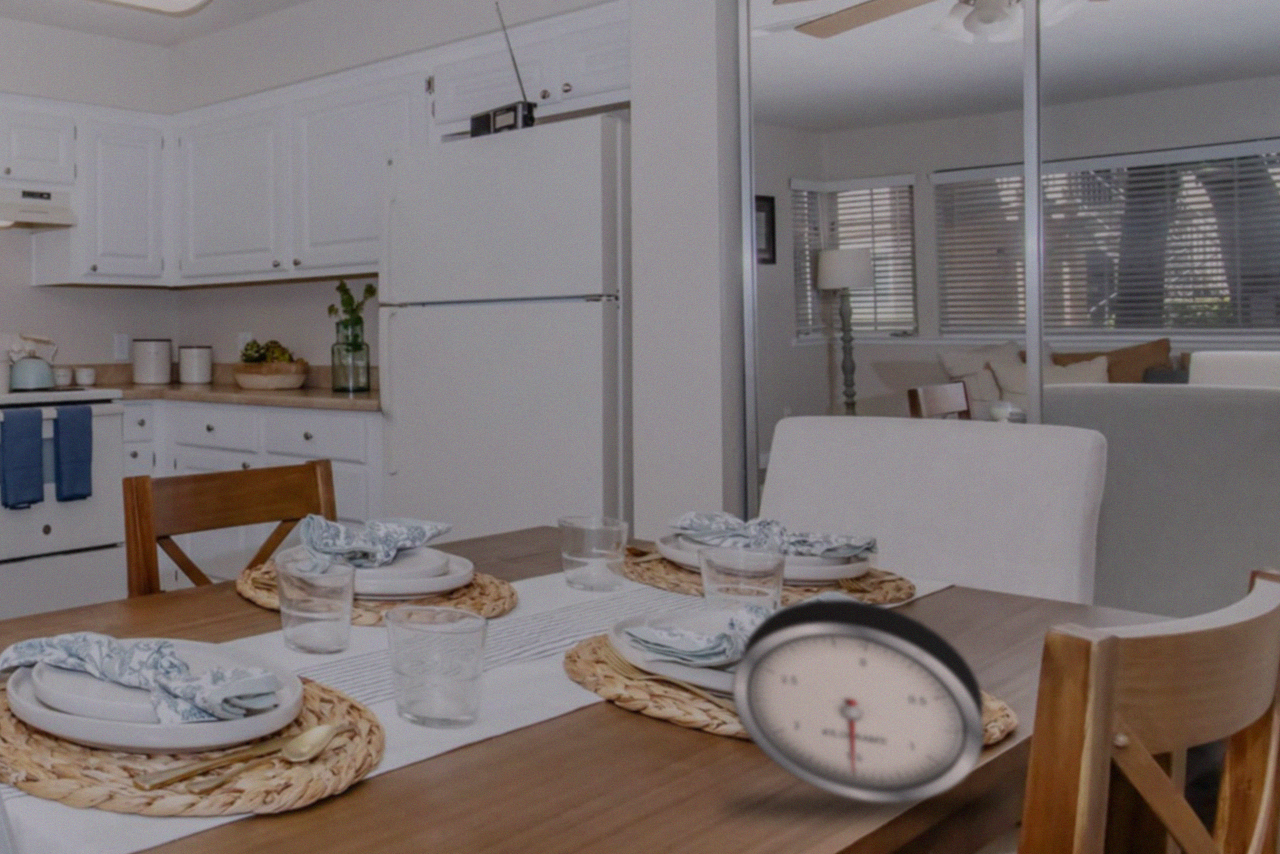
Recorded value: 1.5 kg
